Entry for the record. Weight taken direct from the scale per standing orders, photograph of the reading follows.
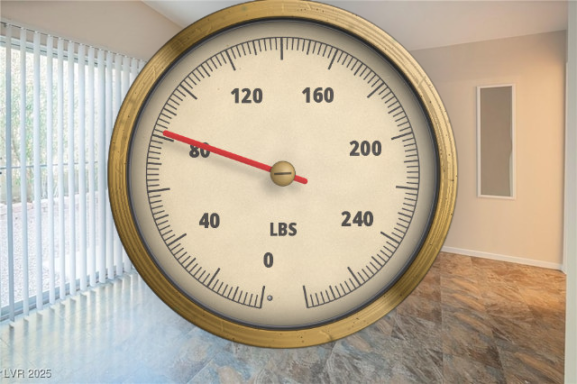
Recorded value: 82 lb
